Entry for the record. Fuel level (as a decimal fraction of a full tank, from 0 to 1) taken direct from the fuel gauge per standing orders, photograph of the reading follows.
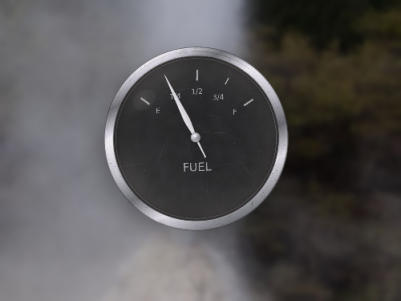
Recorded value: 0.25
